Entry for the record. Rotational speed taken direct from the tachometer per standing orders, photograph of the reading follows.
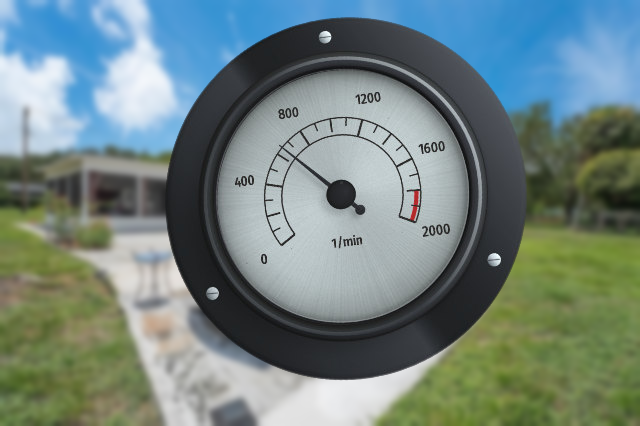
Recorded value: 650 rpm
